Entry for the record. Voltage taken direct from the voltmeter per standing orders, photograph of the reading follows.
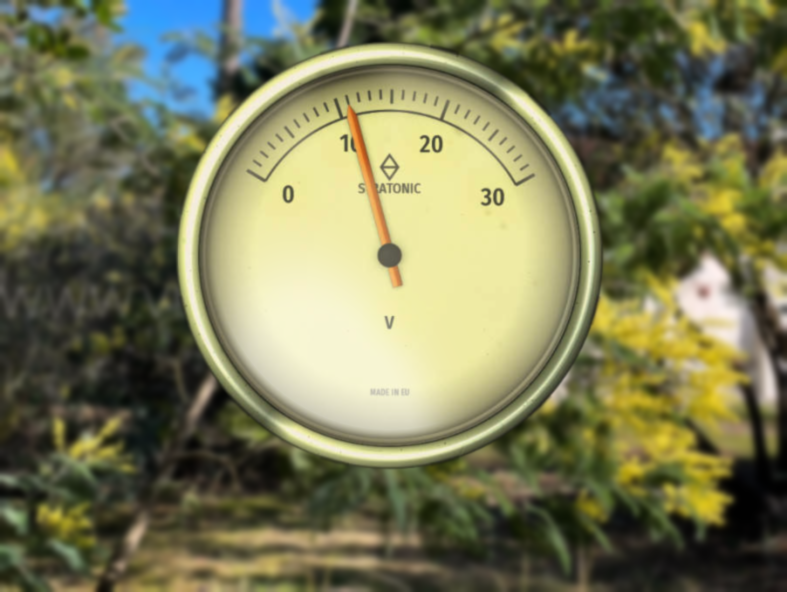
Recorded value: 11 V
